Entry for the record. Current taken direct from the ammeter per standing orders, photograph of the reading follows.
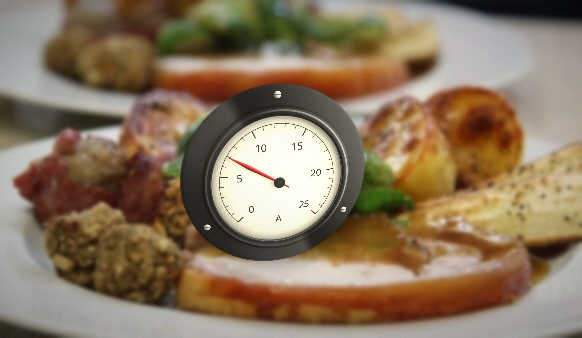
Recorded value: 7 A
